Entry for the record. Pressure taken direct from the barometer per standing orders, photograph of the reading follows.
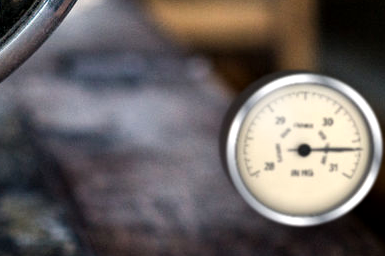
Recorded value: 30.6 inHg
